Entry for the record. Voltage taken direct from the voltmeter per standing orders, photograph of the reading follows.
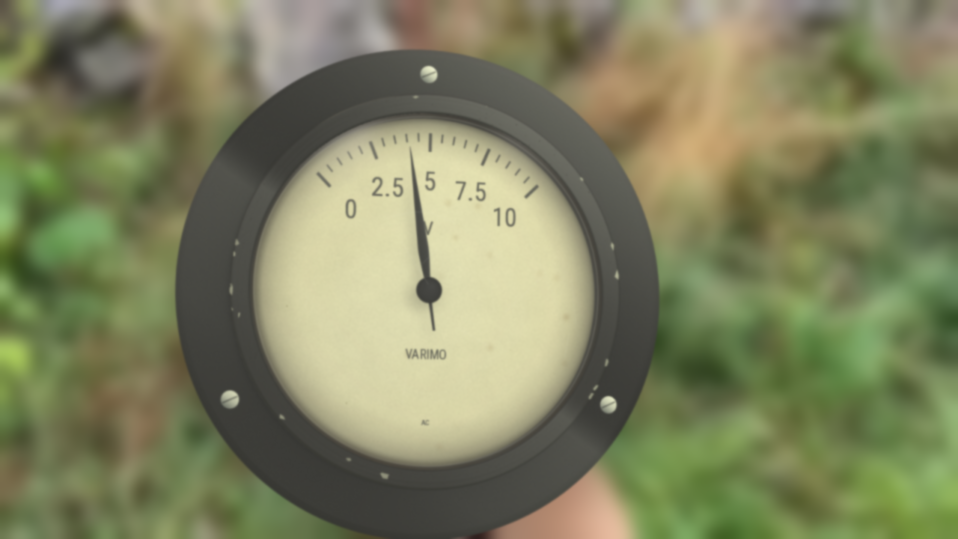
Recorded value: 4 V
